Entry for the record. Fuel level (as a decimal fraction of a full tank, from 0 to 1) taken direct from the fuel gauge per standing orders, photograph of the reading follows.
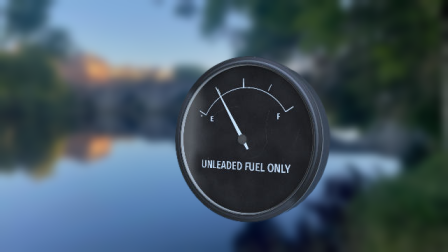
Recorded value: 0.25
